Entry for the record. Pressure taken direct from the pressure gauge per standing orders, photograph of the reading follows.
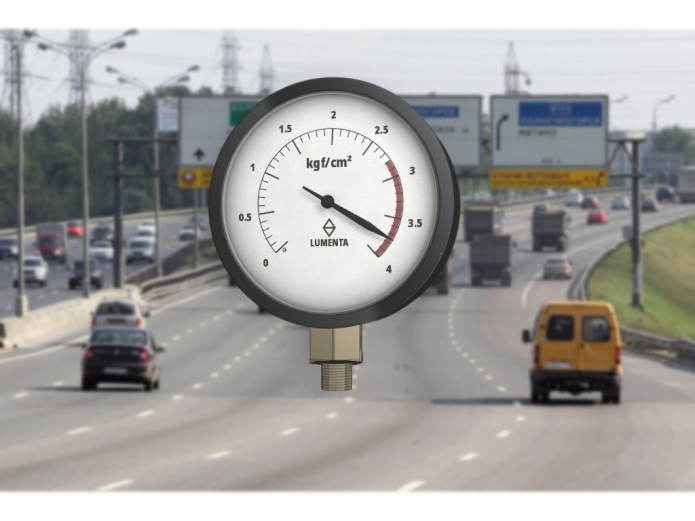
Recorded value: 3.75 kg/cm²
